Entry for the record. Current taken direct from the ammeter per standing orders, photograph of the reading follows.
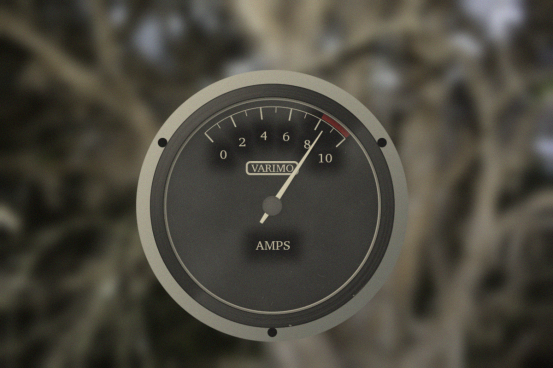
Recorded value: 8.5 A
